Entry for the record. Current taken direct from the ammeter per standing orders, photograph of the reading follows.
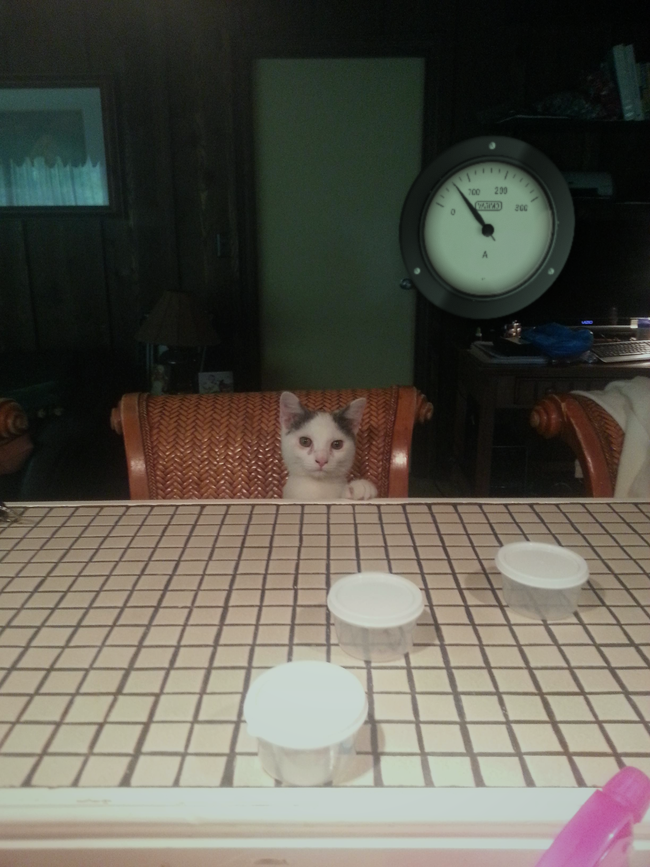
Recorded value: 60 A
